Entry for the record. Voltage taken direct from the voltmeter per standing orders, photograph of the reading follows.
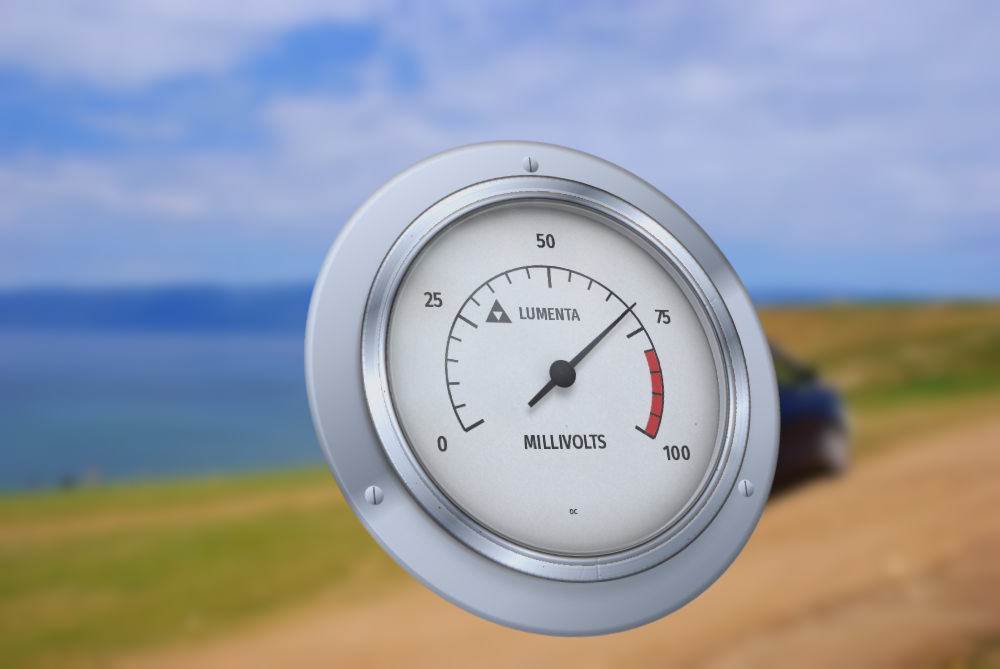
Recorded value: 70 mV
